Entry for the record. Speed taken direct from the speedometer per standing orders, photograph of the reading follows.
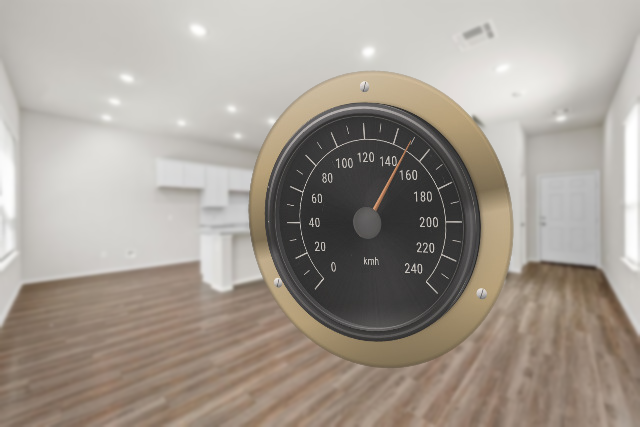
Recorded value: 150 km/h
